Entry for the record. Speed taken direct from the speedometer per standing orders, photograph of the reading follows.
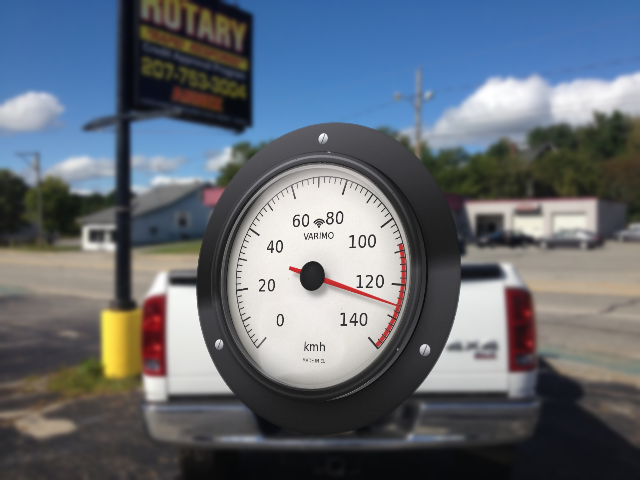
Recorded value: 126 km/h
